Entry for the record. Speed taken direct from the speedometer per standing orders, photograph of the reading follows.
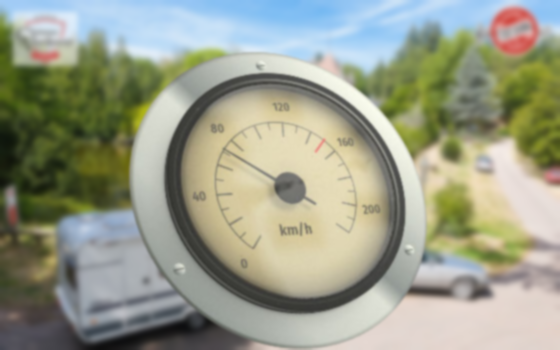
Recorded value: 70 km/h
